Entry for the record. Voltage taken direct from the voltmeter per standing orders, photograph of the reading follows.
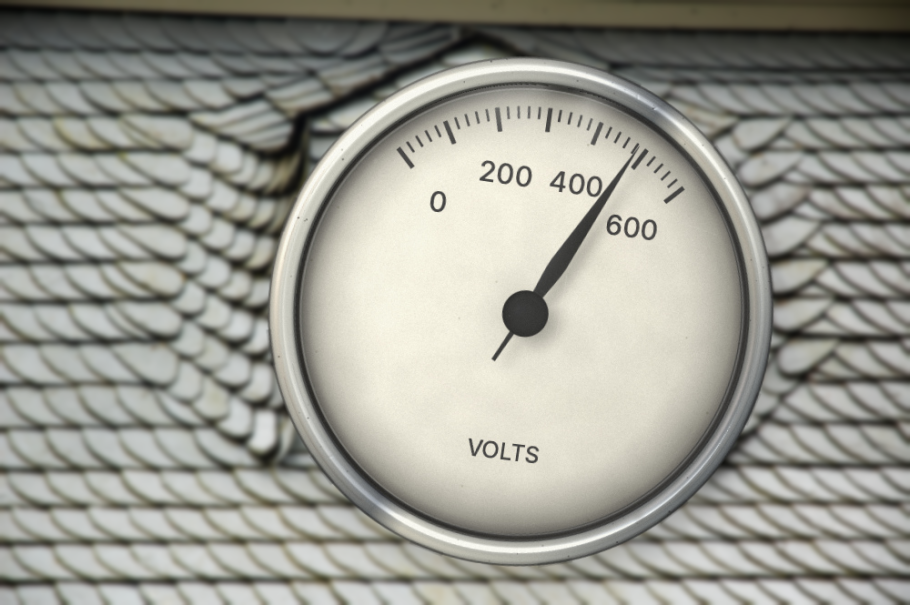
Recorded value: 480 V
